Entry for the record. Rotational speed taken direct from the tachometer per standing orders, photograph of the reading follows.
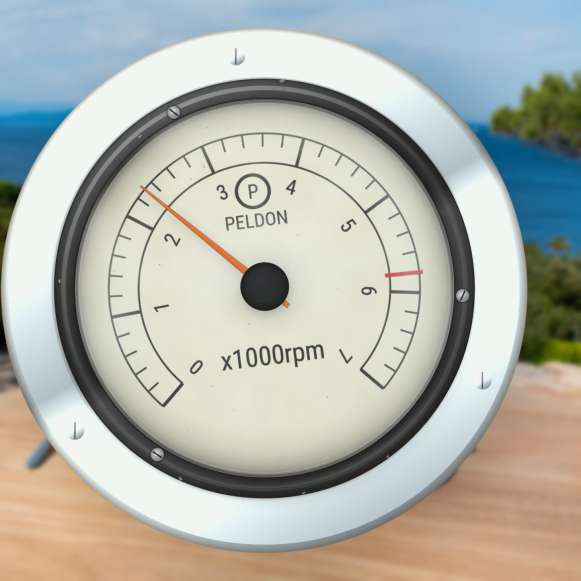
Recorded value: 2300 rpm
